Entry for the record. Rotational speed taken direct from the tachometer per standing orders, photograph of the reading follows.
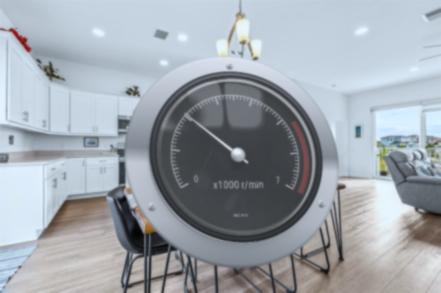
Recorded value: 2000 rpm
